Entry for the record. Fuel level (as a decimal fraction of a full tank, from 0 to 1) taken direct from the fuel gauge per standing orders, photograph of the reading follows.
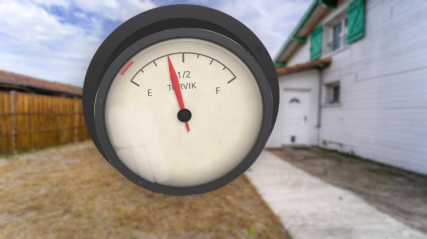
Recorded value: 0.375
